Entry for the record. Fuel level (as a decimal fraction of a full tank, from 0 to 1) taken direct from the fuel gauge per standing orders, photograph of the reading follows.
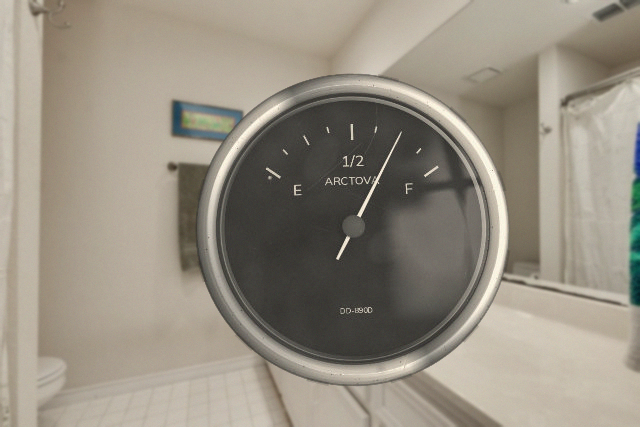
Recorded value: 0.75
